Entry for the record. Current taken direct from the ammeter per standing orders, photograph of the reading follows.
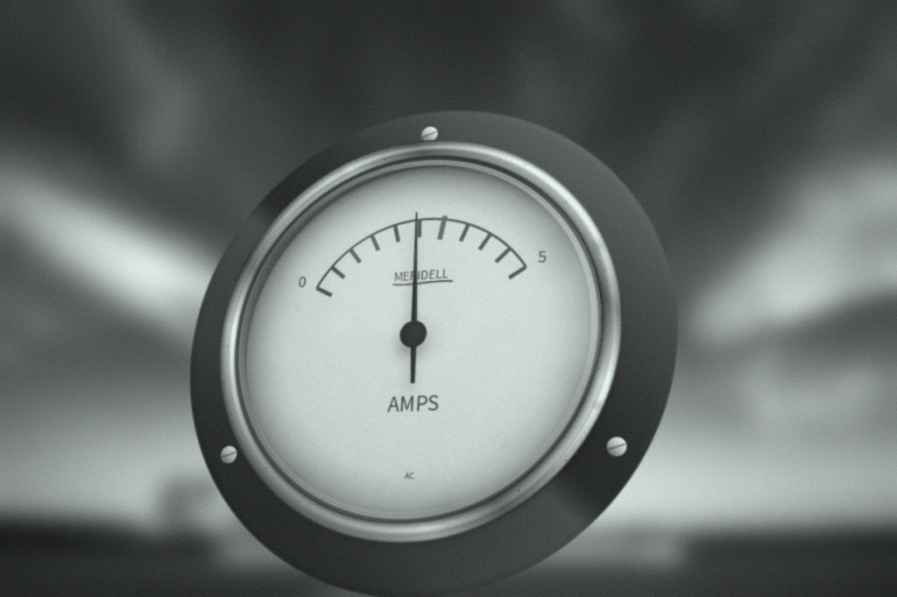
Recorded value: 2.5 A
